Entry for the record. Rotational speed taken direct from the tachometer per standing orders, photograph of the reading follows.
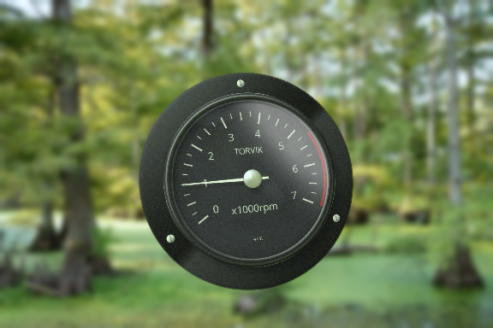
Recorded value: 1000 rpm
